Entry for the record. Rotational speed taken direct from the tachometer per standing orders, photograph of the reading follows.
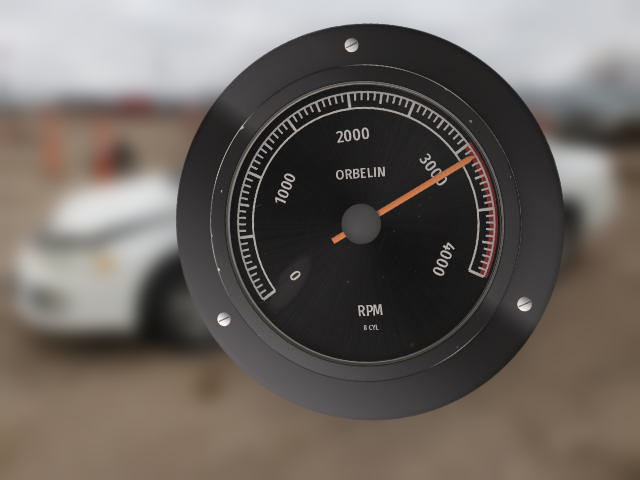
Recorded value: 3100 rpm
